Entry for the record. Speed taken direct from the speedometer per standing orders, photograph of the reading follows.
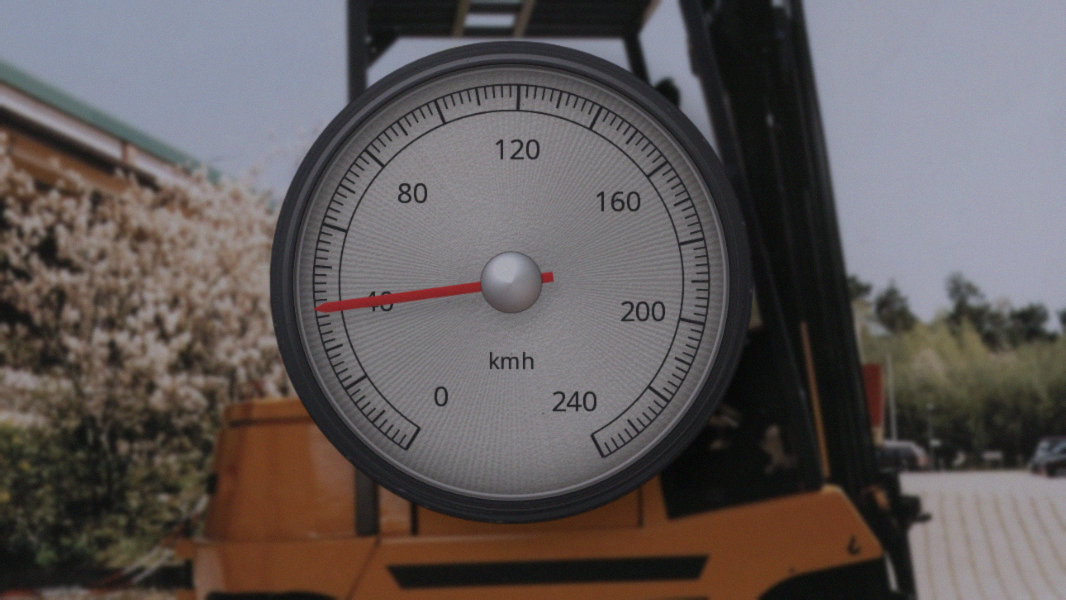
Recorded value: 40 km/h
